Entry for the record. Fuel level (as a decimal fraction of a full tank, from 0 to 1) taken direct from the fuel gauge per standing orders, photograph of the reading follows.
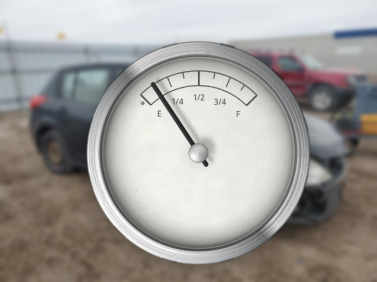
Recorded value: 0.125
